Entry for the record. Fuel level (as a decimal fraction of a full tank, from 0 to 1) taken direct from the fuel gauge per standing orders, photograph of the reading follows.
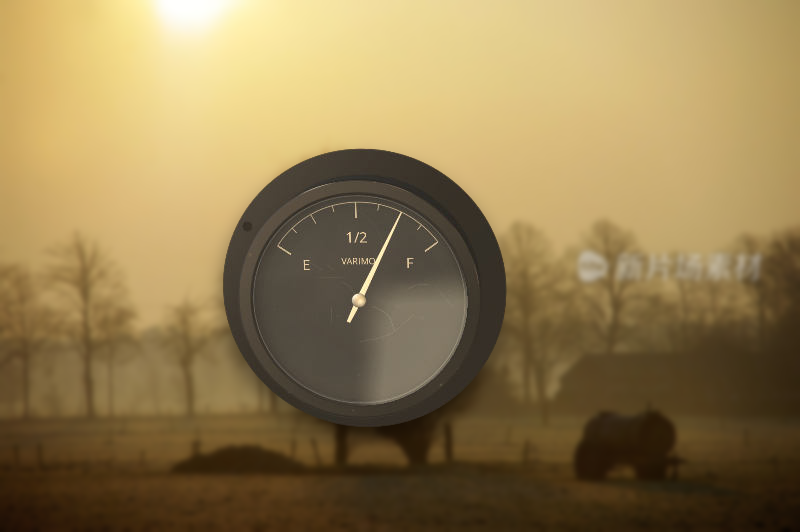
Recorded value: 0.75
